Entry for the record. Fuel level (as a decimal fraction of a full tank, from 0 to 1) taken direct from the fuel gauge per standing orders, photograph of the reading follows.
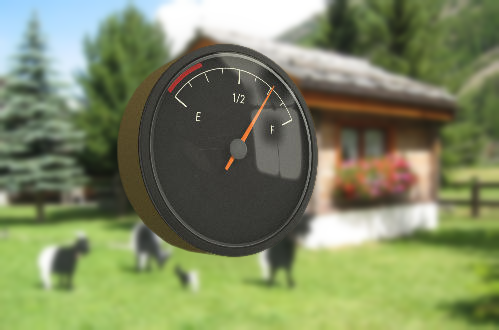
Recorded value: 0.75
